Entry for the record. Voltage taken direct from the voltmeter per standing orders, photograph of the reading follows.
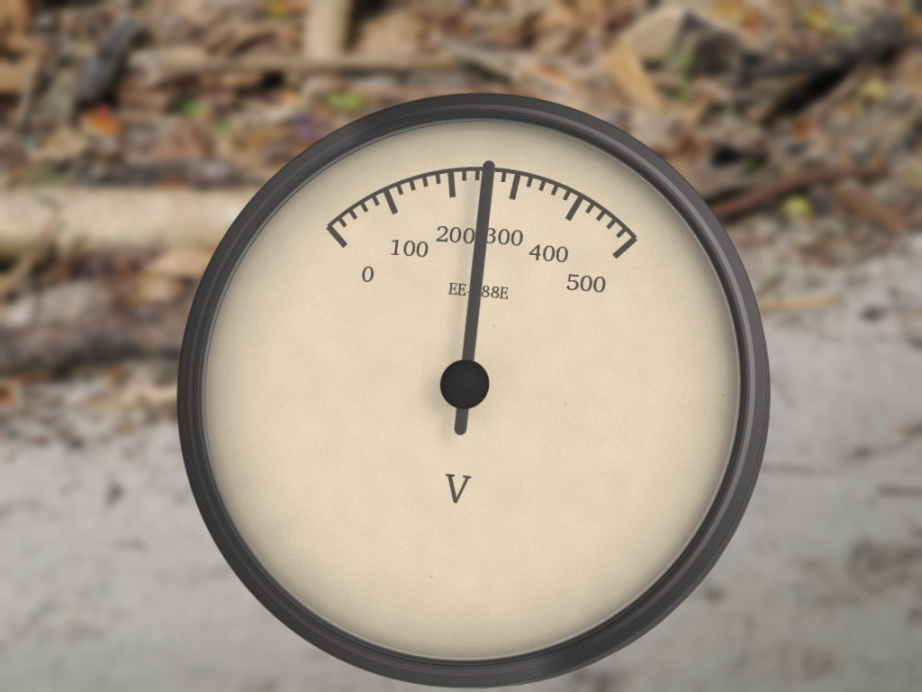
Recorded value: 260 V
